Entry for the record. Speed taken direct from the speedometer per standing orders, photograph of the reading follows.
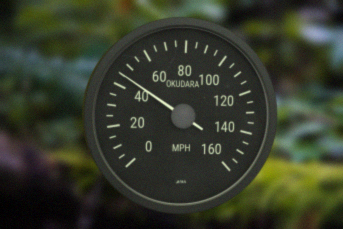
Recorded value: 45 mph
